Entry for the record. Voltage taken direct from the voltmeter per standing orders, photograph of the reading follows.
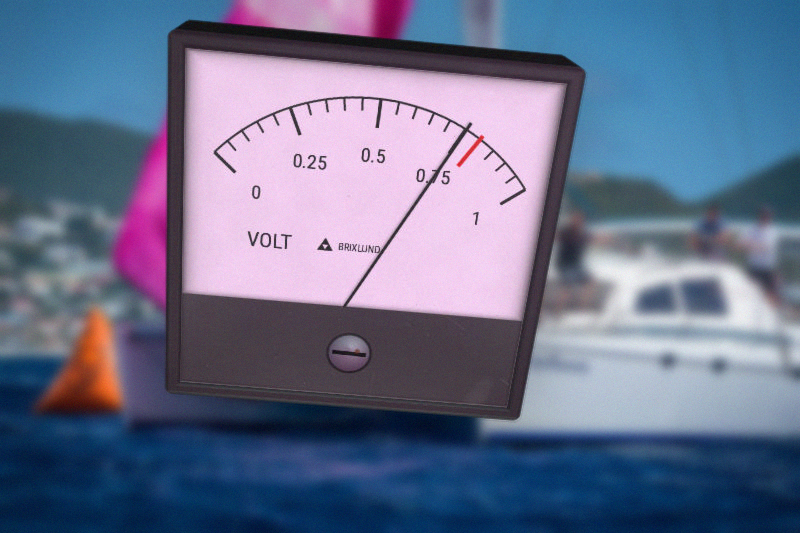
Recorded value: 0.75 V
